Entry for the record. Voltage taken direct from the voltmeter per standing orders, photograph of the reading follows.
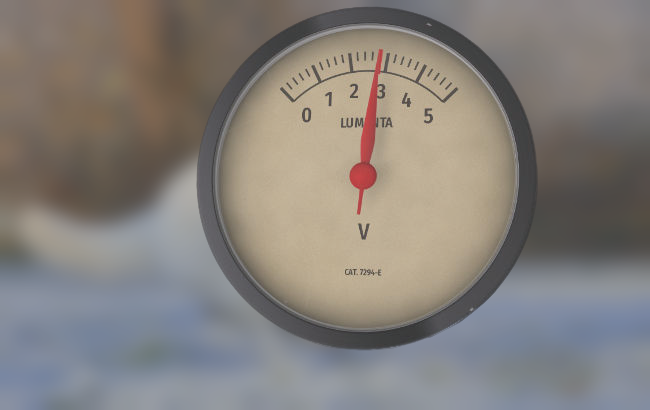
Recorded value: 2.8 V
